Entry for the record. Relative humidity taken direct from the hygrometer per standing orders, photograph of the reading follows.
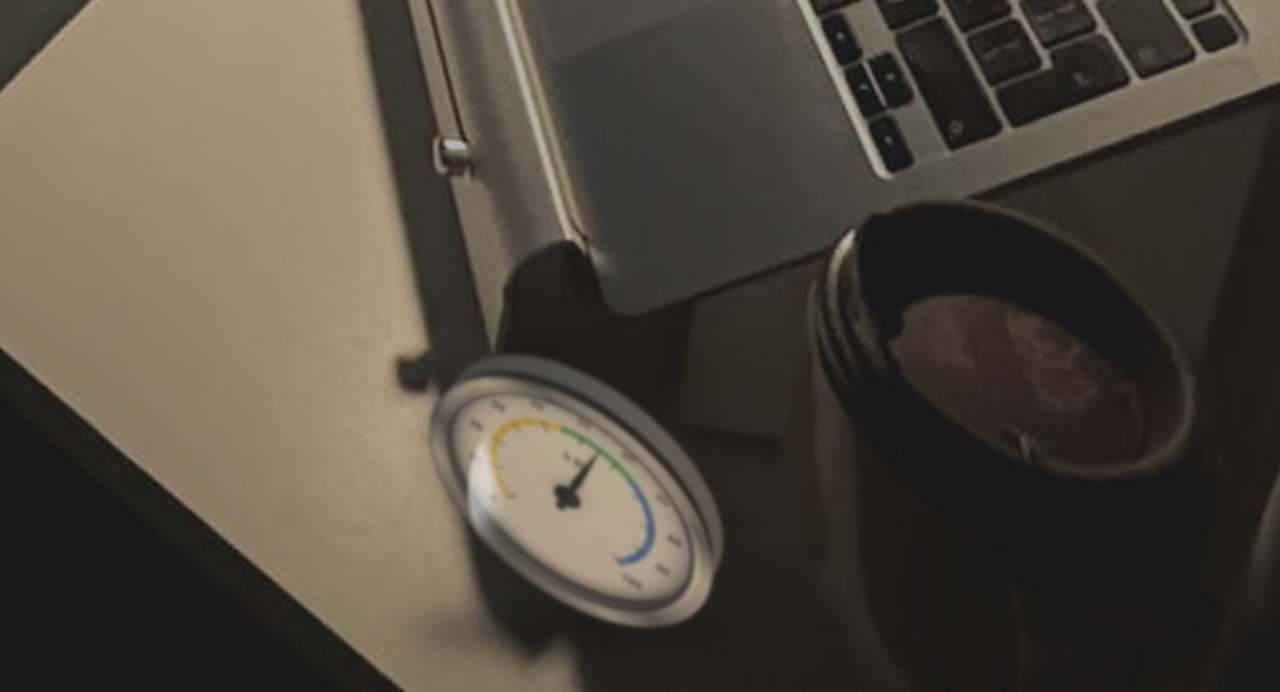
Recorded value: 55 %
